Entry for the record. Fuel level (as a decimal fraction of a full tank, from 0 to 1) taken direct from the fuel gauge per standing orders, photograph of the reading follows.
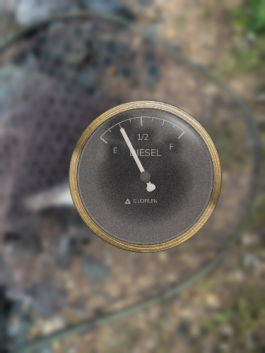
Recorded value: 0.25
